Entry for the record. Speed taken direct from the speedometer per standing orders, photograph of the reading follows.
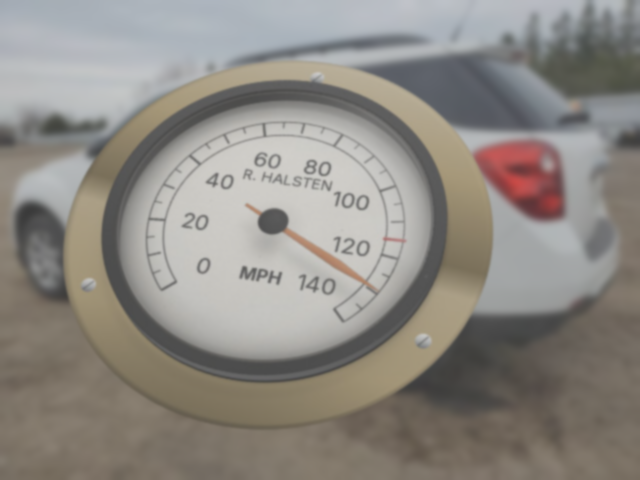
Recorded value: 130 mph
